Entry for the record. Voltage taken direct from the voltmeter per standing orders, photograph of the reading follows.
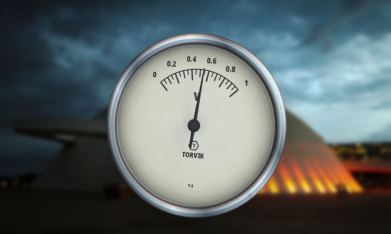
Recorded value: 0.55 V
